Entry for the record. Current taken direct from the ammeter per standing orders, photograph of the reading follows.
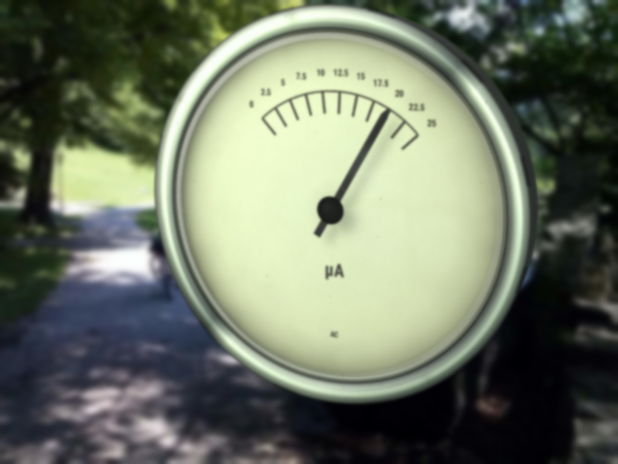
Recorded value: 20 µA
